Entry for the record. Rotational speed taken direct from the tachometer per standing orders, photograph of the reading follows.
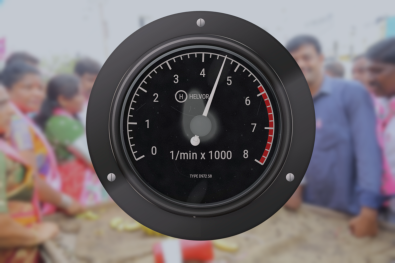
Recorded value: 4600 rpm
